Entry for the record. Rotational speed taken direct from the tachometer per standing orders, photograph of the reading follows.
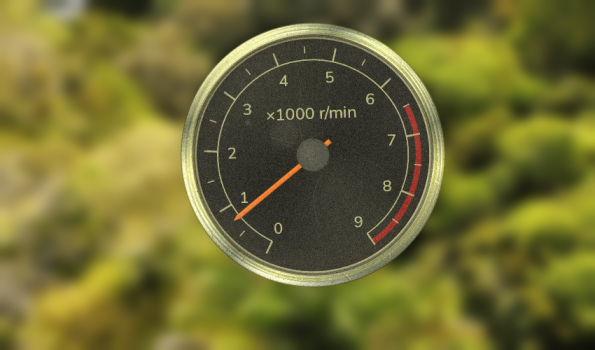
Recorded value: 750 rpm
